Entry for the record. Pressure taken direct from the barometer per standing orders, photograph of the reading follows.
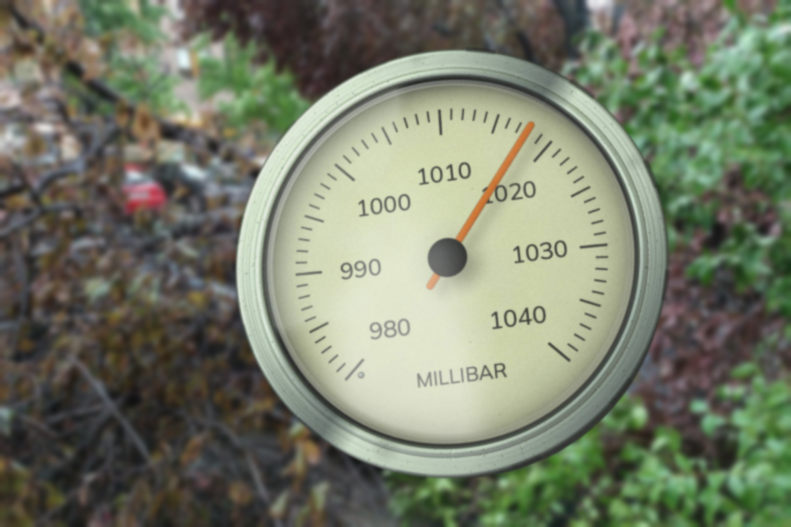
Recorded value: 1018 mbar
